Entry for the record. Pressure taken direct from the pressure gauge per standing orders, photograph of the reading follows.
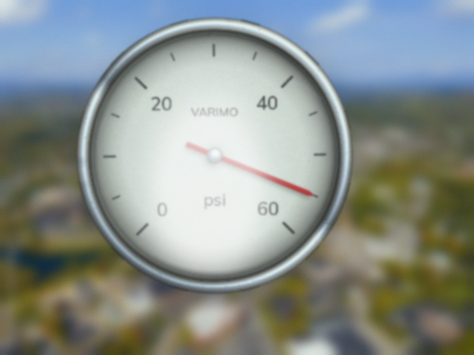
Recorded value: 55 psi
